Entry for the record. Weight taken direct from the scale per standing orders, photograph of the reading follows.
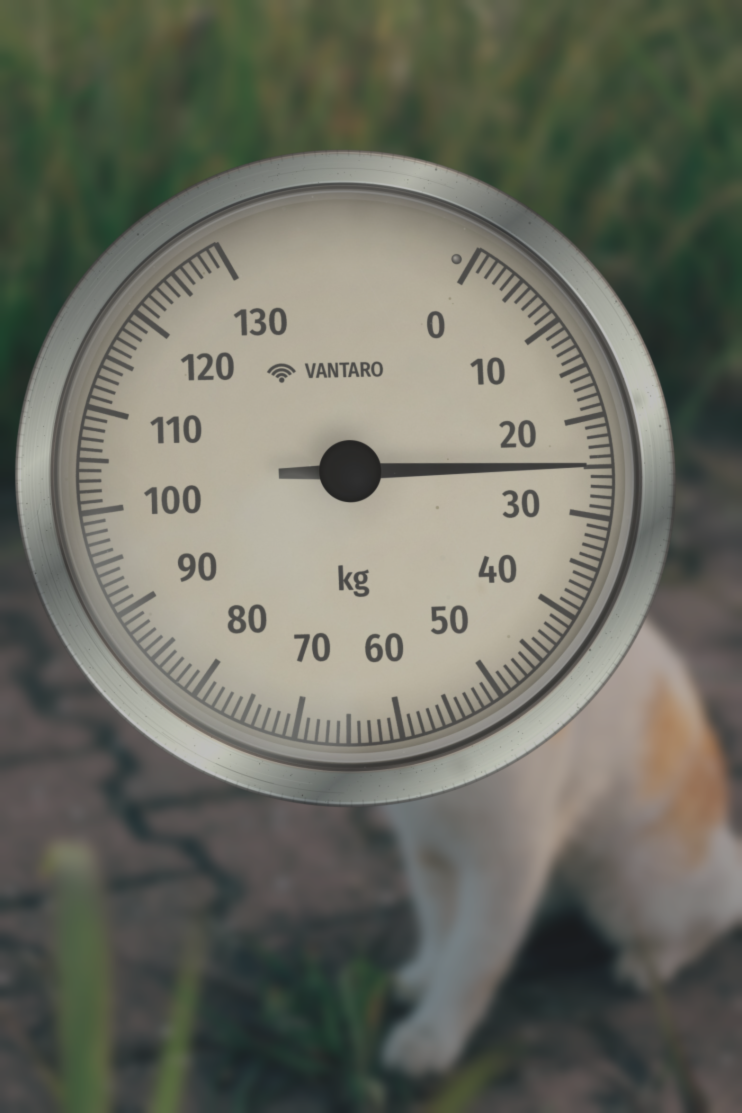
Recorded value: 25 kg
